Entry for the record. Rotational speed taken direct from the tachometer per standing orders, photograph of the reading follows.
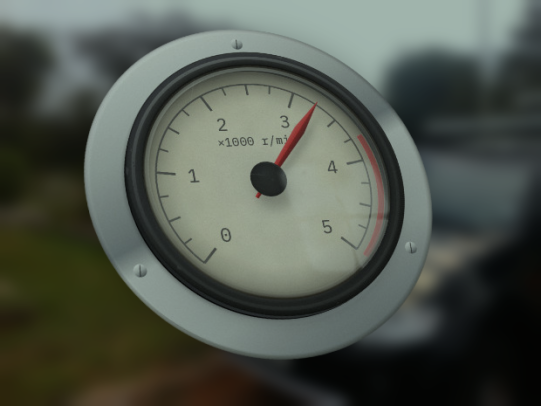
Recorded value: 3250 rpm
